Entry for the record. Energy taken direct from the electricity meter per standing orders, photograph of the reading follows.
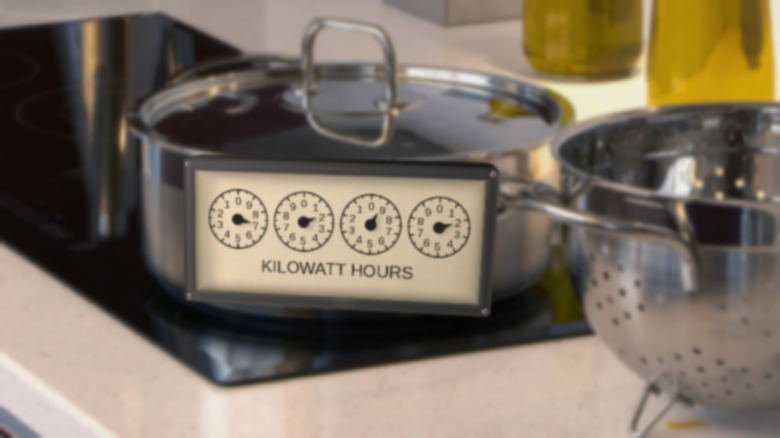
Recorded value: 7192 kWh
